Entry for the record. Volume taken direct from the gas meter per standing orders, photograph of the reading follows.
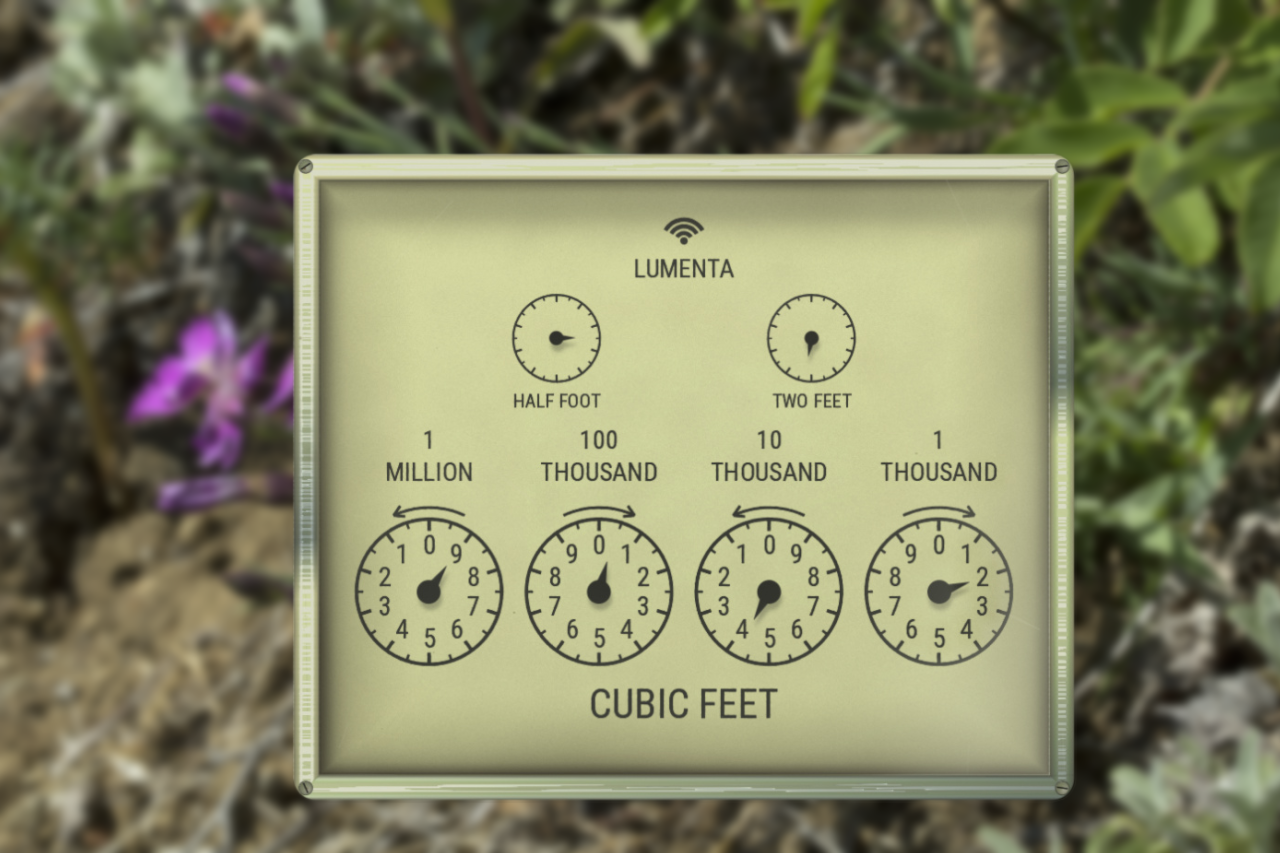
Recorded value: 904200 ft³
